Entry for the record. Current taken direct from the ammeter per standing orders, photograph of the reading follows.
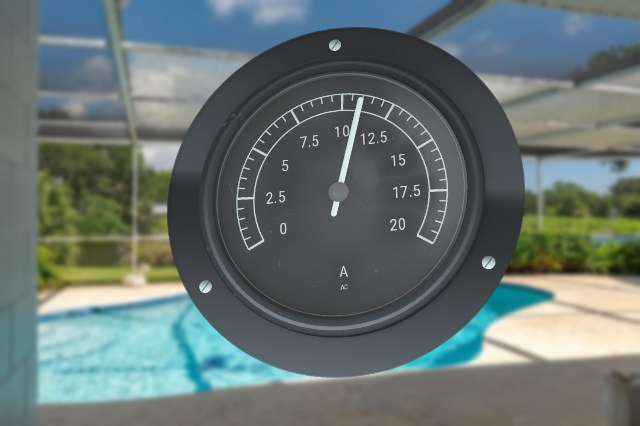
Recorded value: 11 A
